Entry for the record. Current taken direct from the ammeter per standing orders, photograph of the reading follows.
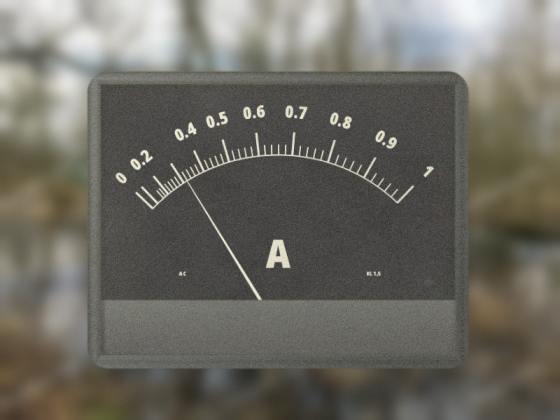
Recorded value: 0.32 A
